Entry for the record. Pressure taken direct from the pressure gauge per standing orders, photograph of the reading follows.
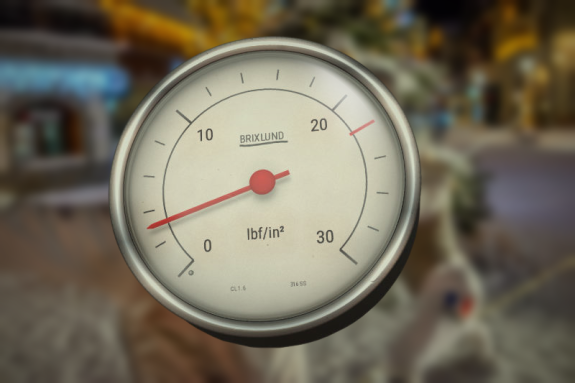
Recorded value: 3 psi
